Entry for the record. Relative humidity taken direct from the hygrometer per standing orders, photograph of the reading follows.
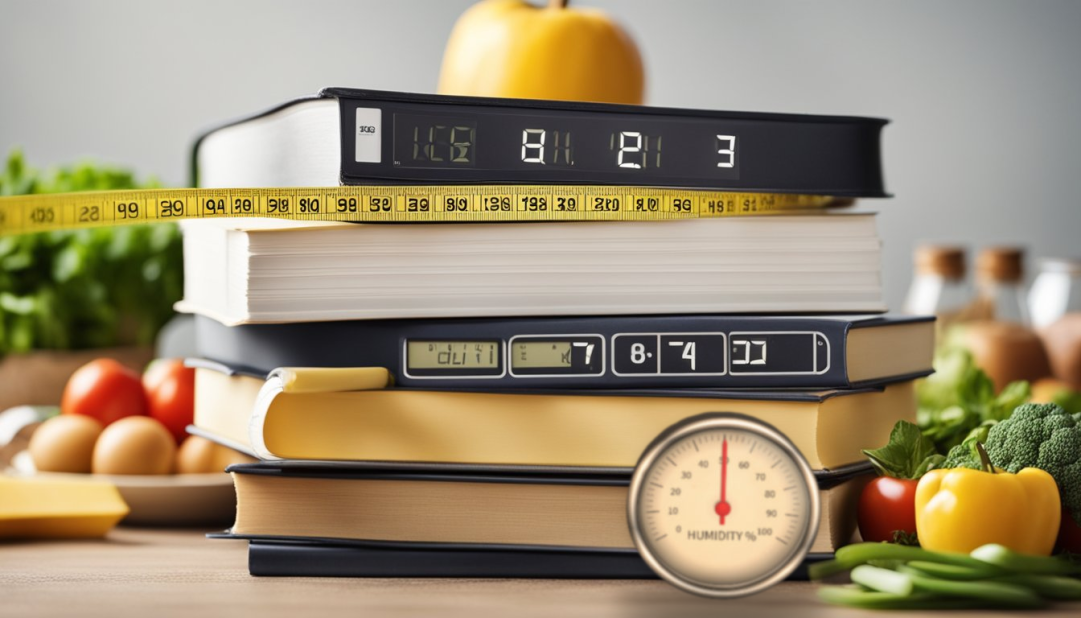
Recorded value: 50 %
